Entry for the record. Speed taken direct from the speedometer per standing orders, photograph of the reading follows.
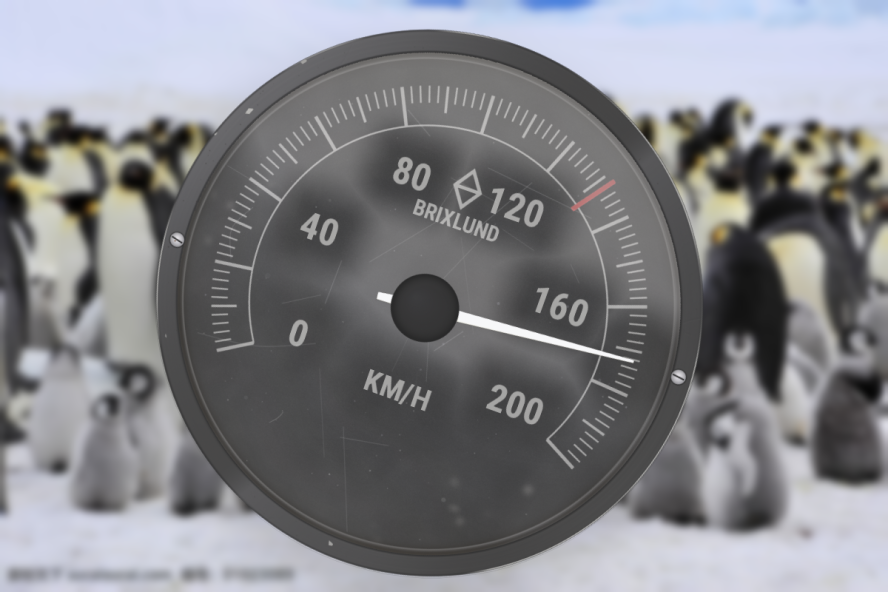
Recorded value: 172 km/h
